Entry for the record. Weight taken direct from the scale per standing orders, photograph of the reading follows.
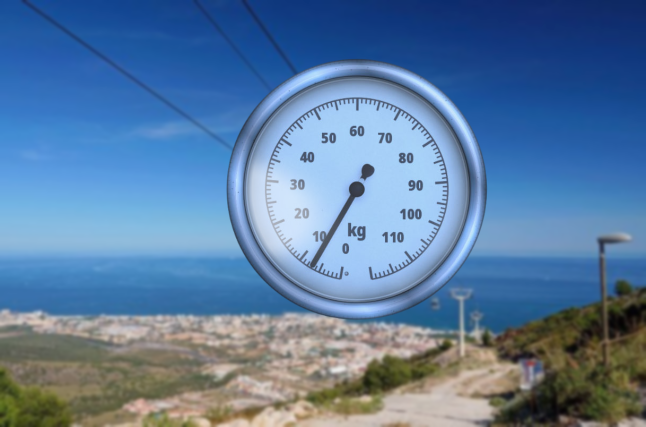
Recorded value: 7 kg
